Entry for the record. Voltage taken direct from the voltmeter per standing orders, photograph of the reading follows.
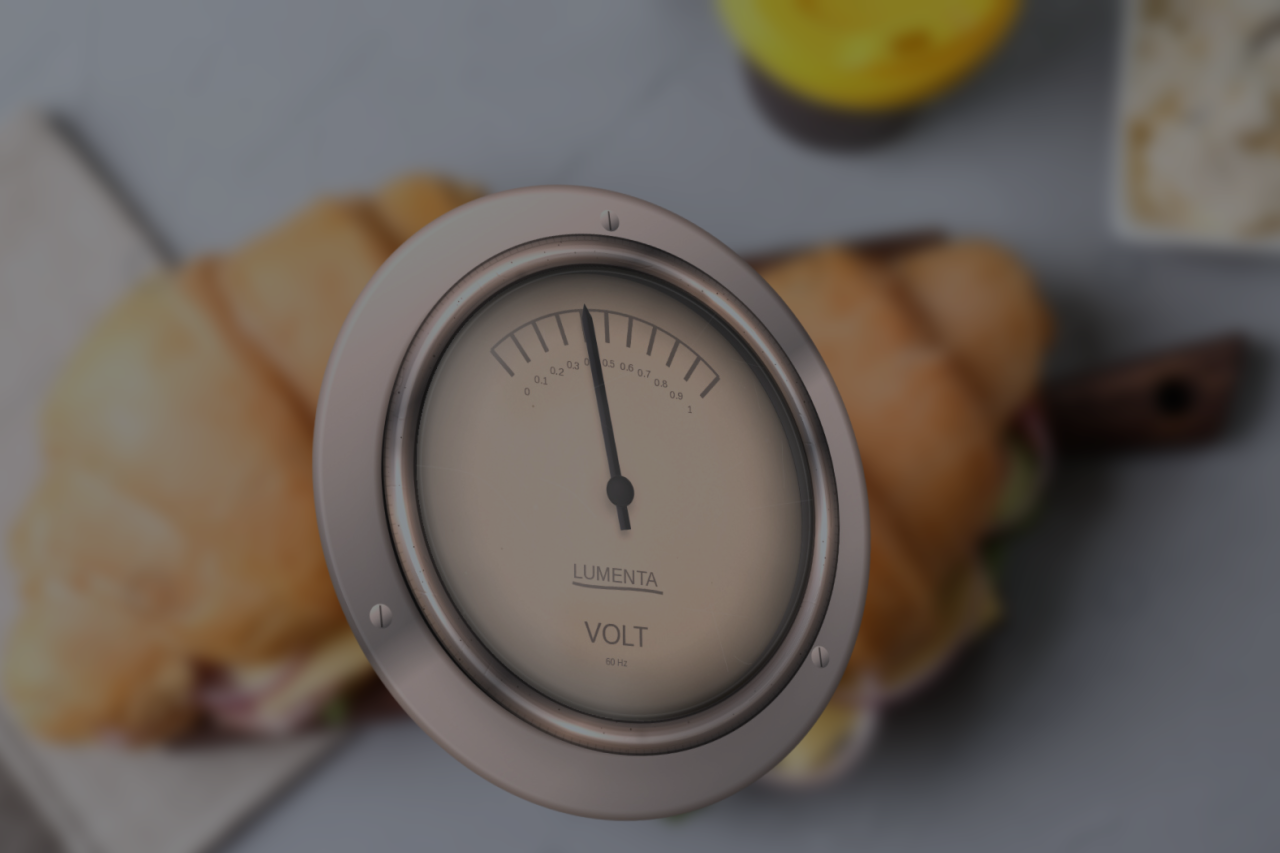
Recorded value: 0.4 V
